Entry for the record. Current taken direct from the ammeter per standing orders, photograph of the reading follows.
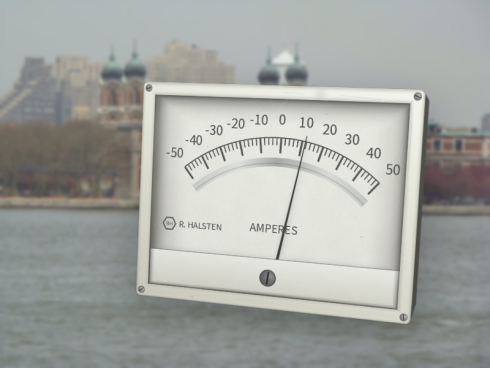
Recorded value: 12 A
